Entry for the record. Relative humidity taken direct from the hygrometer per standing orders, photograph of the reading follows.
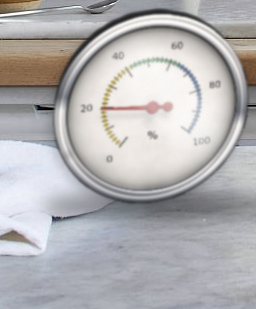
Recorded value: 20 %
